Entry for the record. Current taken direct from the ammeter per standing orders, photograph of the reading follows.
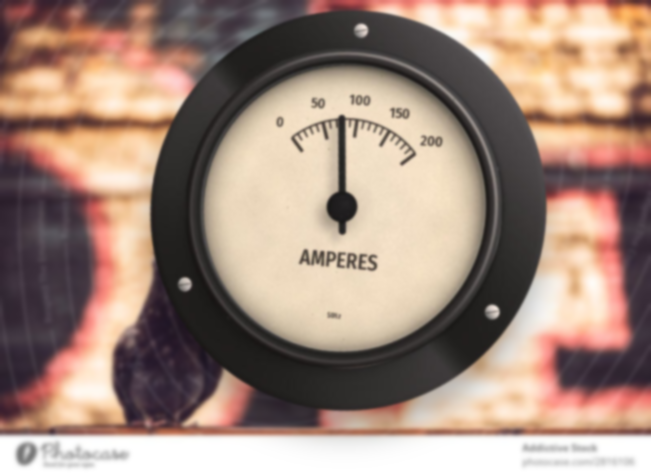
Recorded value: 80 A
